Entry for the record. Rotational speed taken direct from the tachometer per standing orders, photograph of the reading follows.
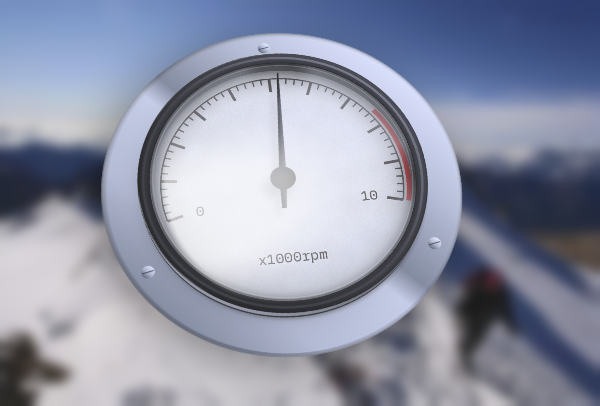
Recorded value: 5200 rpm
